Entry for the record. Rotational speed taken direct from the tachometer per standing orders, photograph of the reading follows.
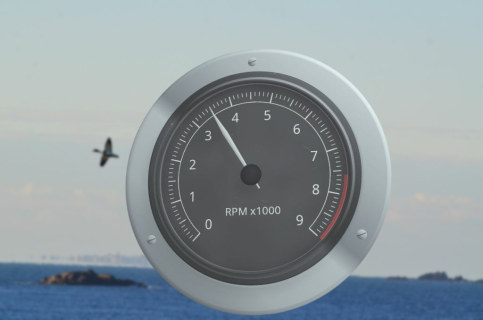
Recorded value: 3500 rpm
